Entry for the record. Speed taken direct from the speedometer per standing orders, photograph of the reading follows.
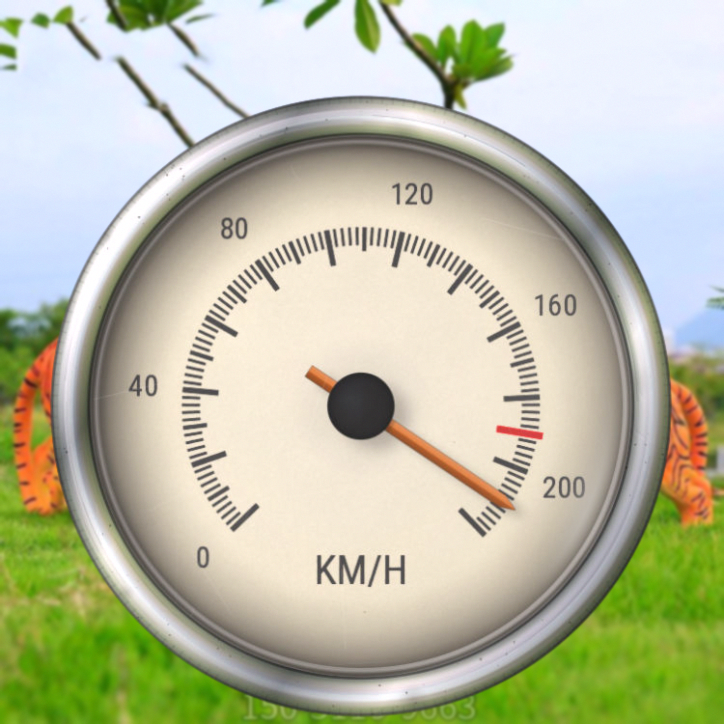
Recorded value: 210 km/h
